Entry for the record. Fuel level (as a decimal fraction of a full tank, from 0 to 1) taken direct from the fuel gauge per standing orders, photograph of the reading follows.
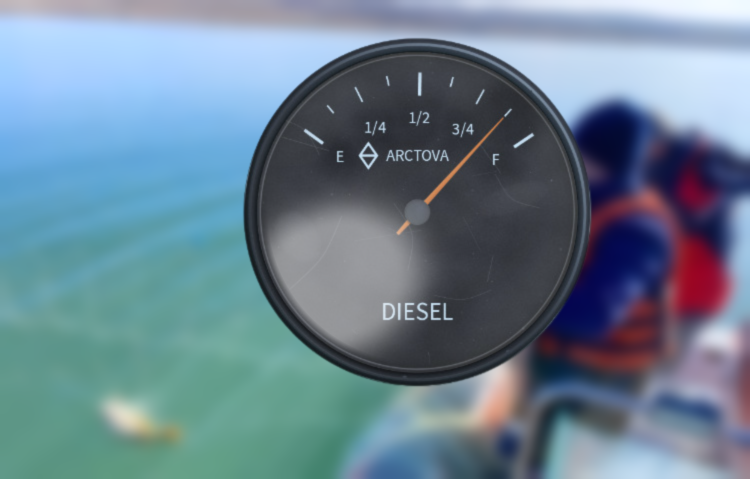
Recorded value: 0.875
